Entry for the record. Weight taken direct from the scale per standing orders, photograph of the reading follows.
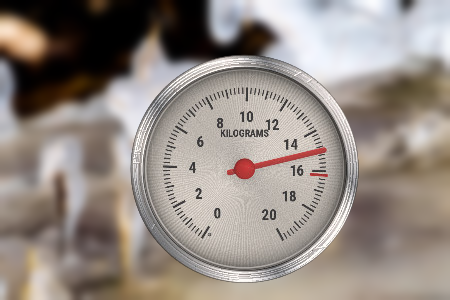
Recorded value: 15 kg
